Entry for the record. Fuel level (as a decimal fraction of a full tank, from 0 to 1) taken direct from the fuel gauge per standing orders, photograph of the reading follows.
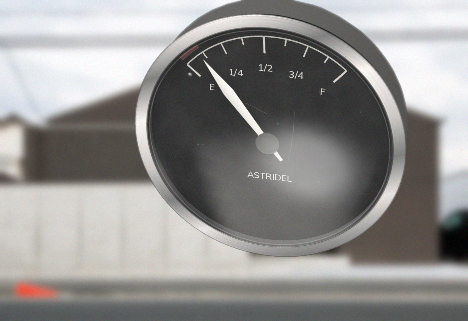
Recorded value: 0.125
